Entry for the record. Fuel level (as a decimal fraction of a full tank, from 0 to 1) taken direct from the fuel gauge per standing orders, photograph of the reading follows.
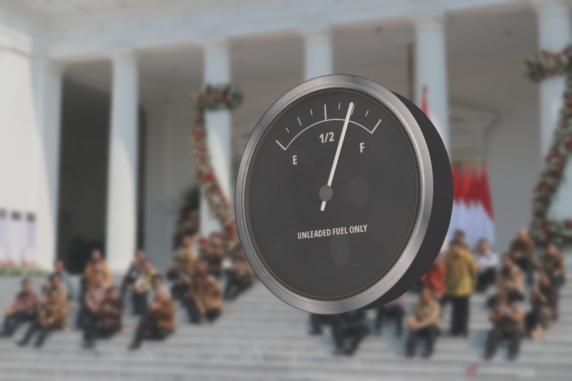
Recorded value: 0.75
